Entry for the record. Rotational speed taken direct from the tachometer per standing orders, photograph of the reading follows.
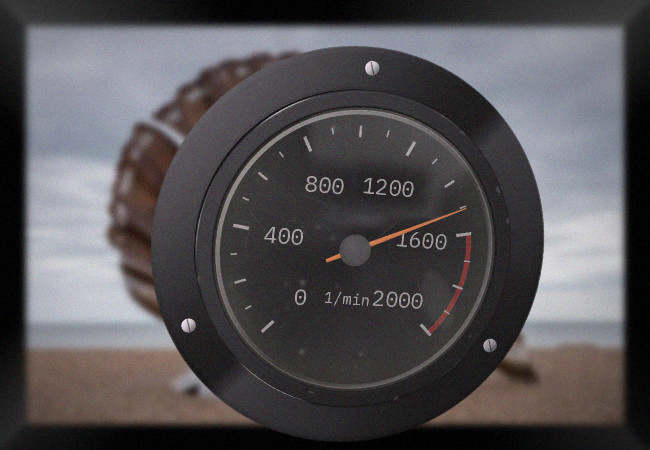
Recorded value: 1500 rpm
